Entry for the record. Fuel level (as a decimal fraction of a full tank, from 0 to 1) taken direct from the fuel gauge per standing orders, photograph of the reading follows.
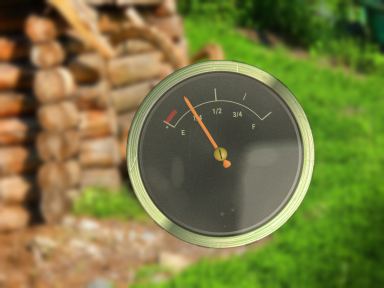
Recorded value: 0.25
